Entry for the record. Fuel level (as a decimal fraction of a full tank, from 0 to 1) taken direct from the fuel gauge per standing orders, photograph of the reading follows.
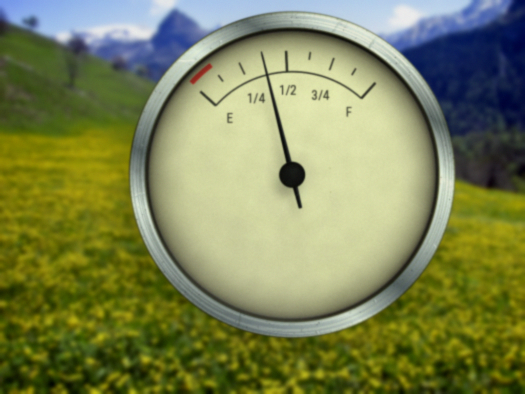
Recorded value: 0.375
